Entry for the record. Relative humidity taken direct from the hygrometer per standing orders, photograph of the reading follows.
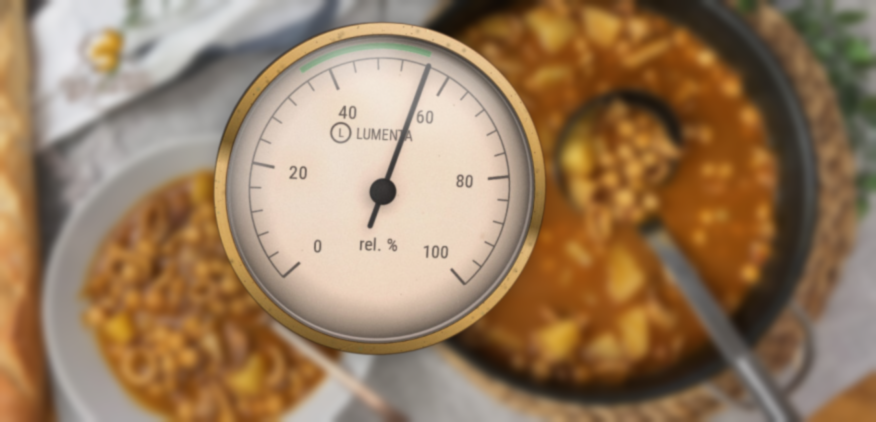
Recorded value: 56 %
